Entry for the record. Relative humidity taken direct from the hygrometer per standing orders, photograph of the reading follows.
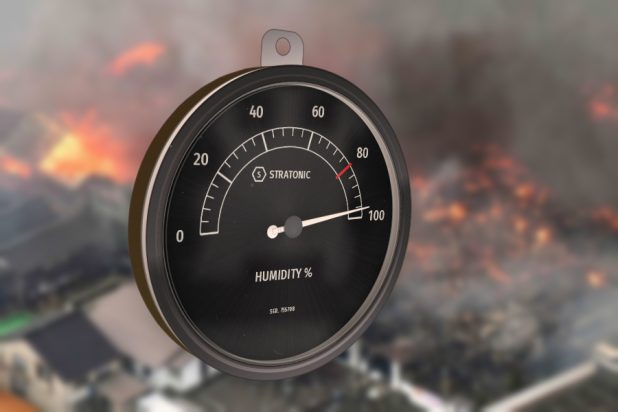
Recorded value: 96 %
